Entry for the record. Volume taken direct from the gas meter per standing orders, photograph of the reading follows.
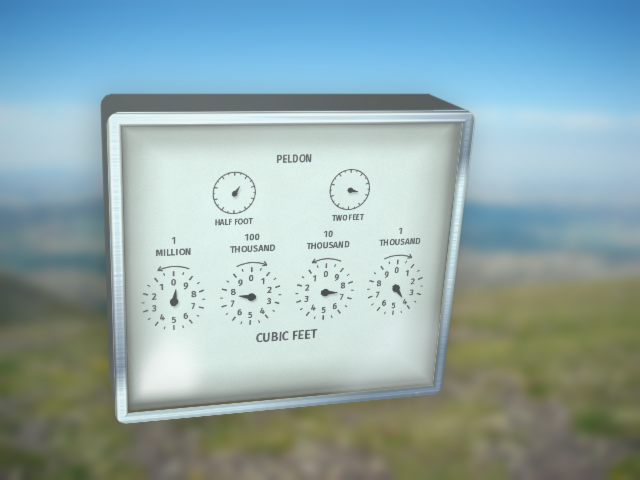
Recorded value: 977400 ft³
